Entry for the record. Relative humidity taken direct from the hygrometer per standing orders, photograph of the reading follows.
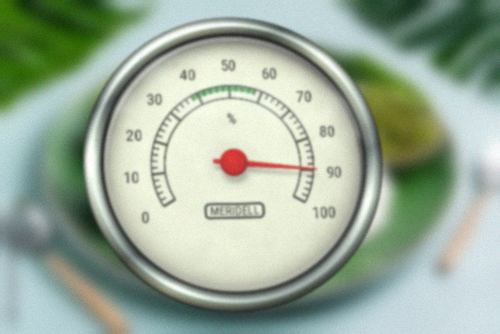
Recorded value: 90 %
